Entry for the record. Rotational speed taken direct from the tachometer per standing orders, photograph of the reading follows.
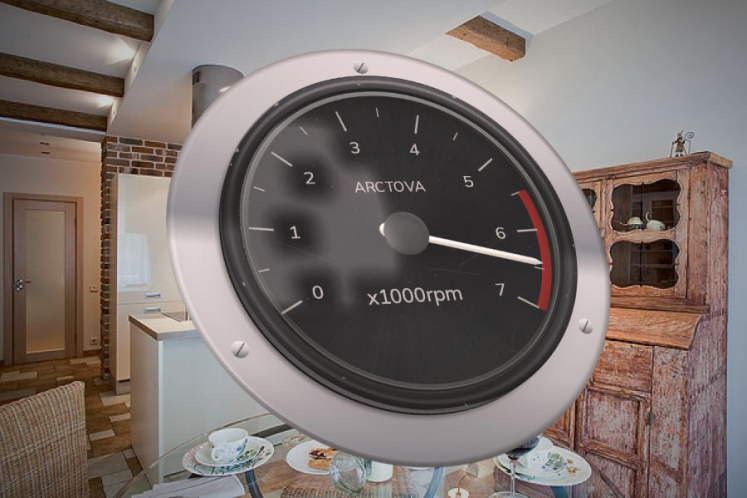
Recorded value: 6500 rpm
